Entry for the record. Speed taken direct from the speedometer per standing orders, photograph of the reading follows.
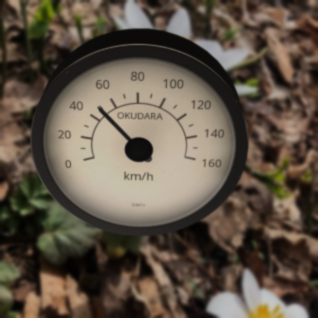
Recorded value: 50 km/h
